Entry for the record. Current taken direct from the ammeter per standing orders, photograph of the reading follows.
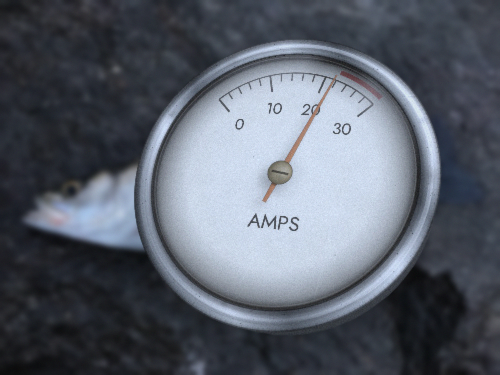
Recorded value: 22 A
